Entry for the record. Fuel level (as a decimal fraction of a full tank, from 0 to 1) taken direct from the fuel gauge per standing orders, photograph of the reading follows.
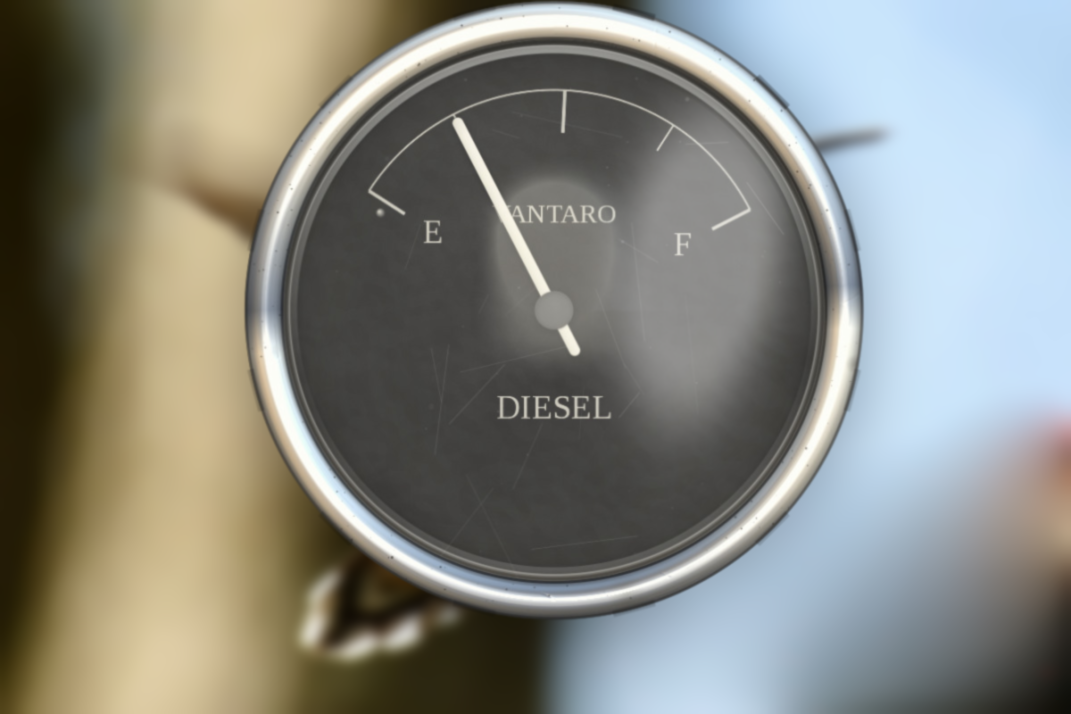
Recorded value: 0.25
